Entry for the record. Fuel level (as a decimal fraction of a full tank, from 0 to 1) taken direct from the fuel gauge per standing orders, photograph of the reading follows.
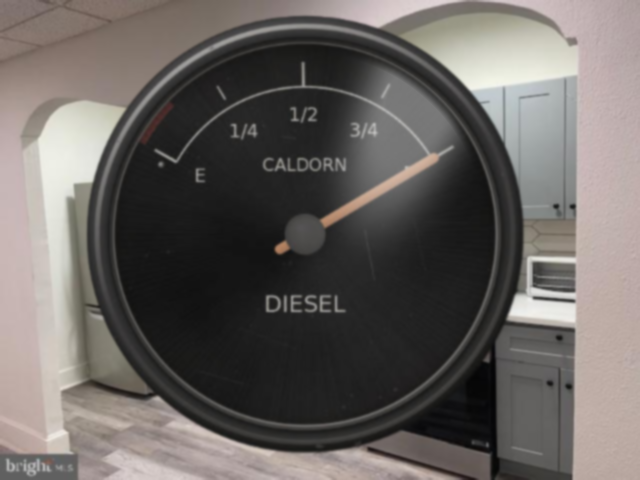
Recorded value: 1
